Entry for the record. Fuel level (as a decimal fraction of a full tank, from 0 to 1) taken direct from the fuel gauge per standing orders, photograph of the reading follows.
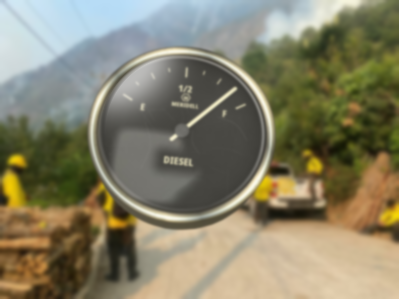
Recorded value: 0.875
